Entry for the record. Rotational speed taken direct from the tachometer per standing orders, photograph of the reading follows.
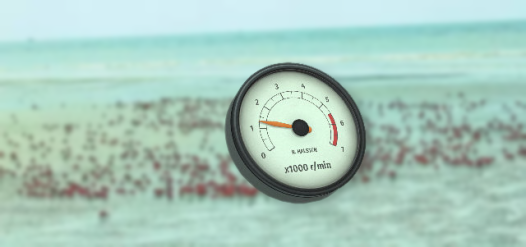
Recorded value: 1250 rpm
